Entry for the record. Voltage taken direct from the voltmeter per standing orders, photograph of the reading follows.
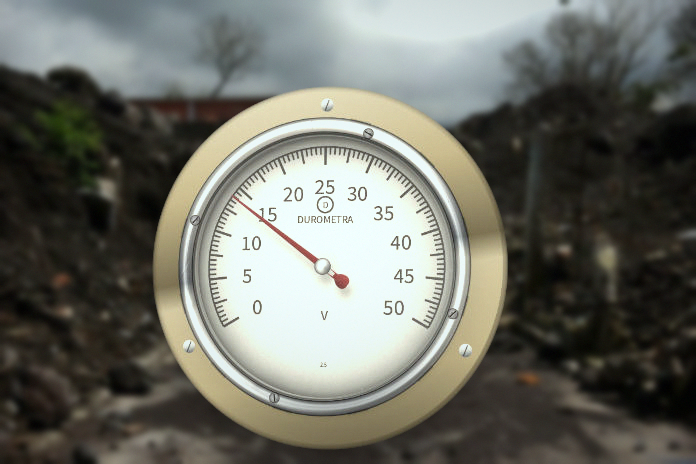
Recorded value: 14 V
